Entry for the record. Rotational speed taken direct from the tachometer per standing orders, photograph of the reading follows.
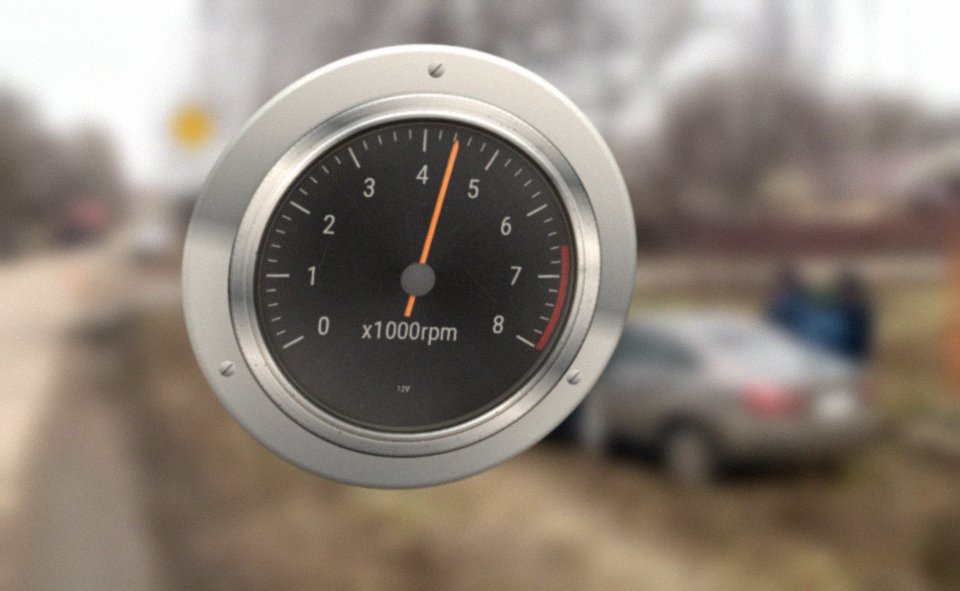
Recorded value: 4400 rpm
